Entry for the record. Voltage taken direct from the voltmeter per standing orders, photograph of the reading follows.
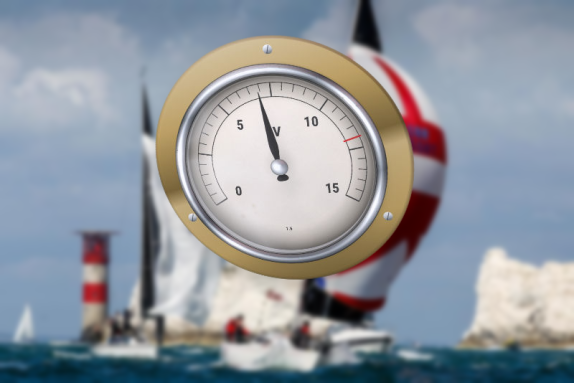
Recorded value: 7 V
